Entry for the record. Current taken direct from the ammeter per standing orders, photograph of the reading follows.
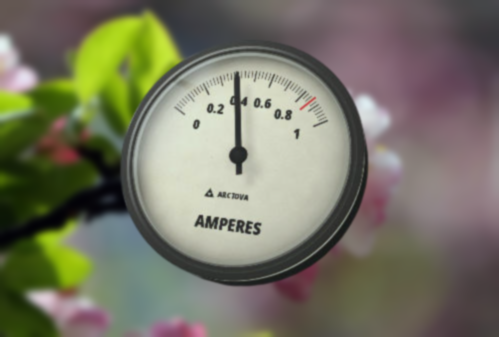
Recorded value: 0.4 A
